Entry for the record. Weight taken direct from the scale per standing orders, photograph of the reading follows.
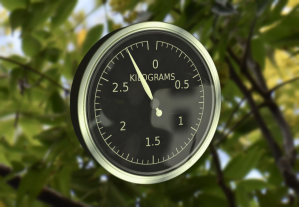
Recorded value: 2.8 kg
